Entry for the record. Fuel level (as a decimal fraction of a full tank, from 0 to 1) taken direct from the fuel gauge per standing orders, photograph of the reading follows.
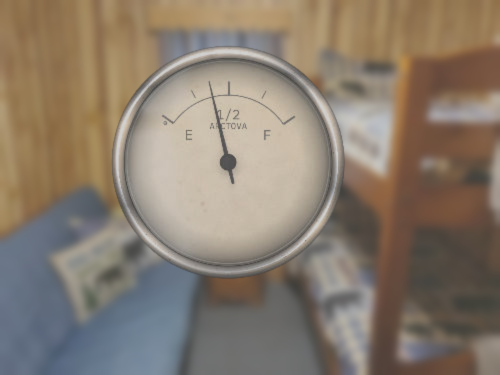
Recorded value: 0.375
